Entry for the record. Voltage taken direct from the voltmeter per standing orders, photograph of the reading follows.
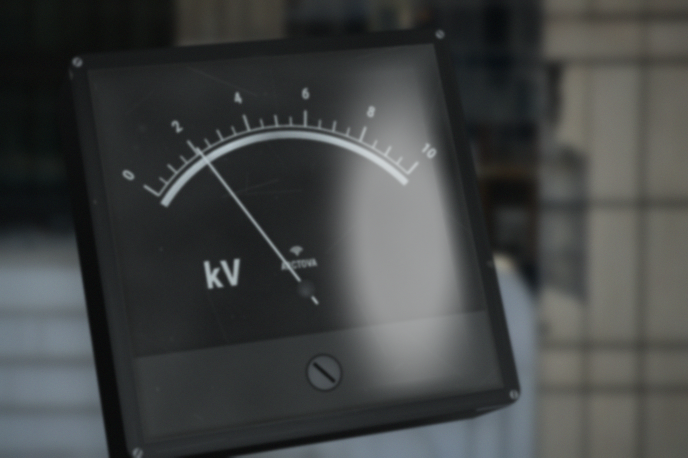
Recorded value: 2 kV
